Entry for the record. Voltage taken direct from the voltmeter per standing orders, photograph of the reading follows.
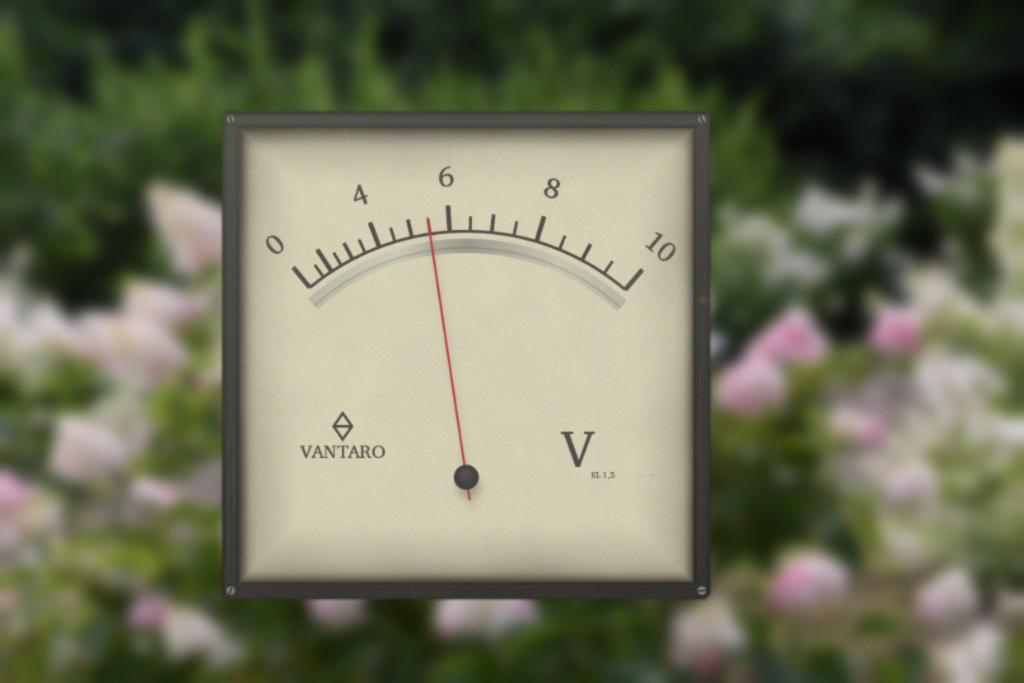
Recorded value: 5.5 V
